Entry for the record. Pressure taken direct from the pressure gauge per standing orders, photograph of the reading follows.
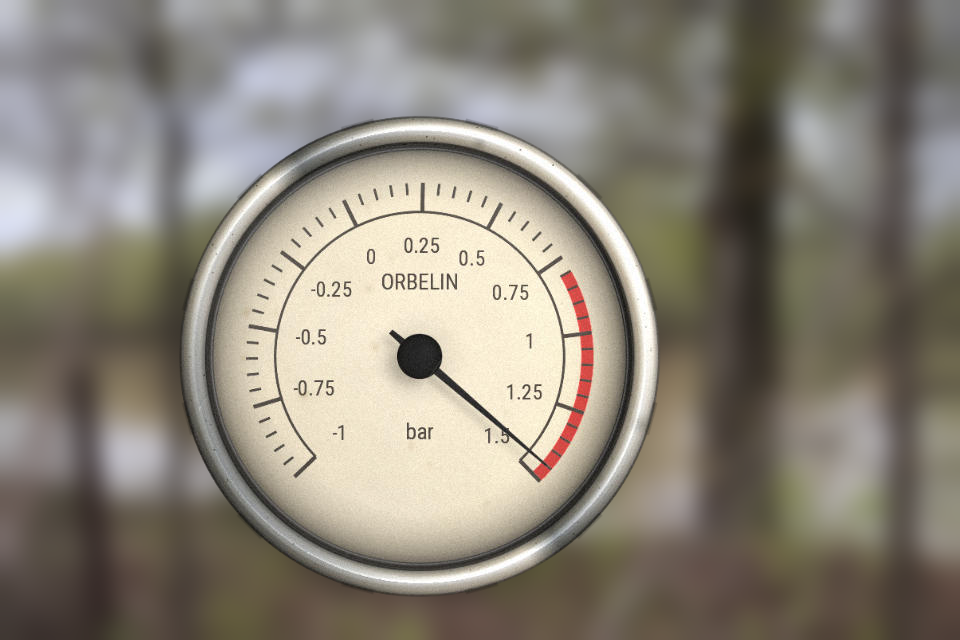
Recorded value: 1.45 bar
